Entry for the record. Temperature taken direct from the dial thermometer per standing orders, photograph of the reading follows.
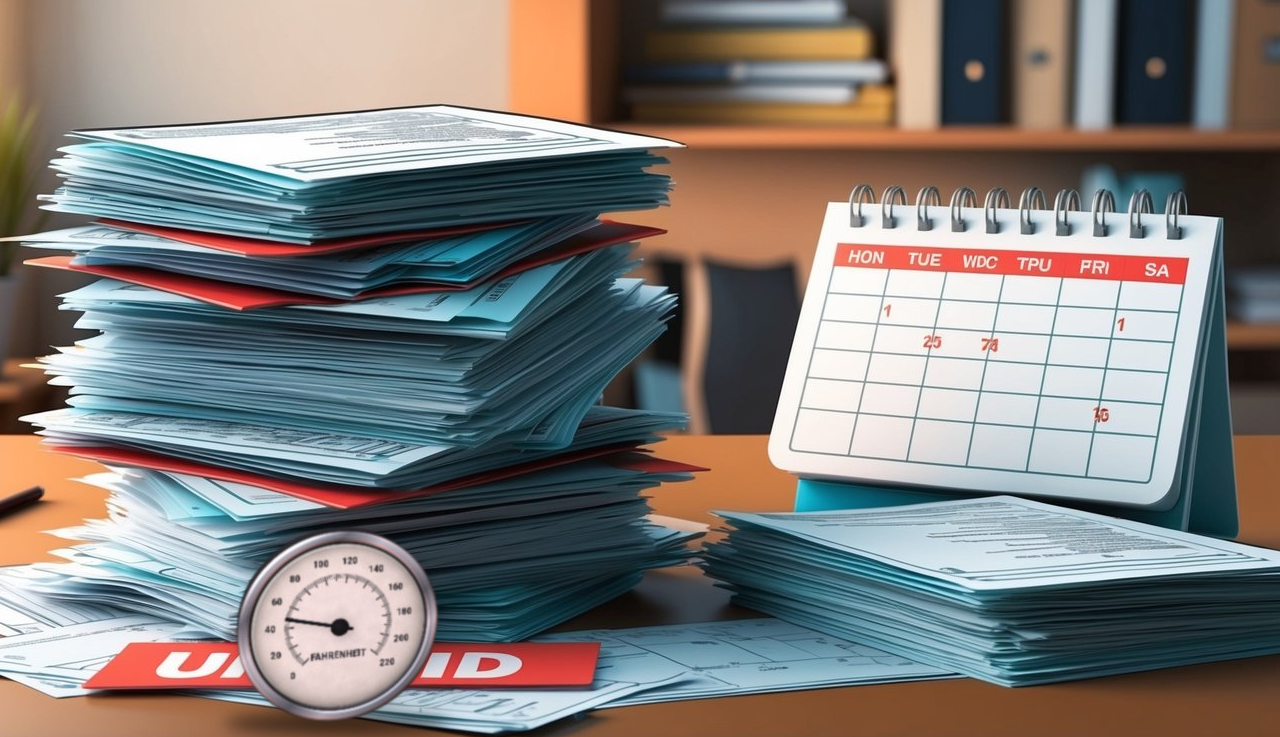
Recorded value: 50 °F
